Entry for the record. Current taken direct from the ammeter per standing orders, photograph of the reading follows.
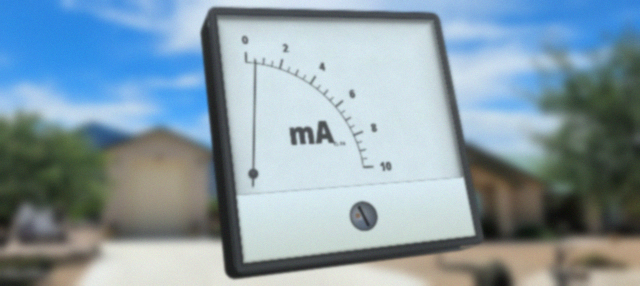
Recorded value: 0.5 mA
